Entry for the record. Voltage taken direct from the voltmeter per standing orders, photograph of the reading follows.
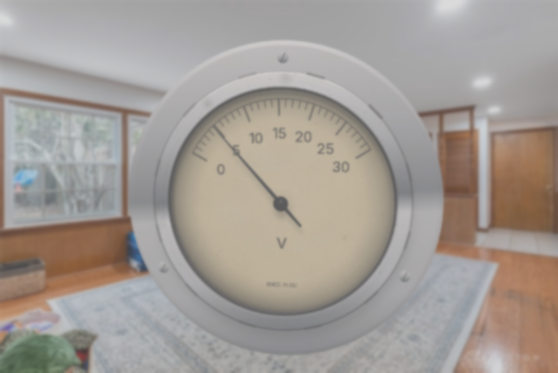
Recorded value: 5 V
